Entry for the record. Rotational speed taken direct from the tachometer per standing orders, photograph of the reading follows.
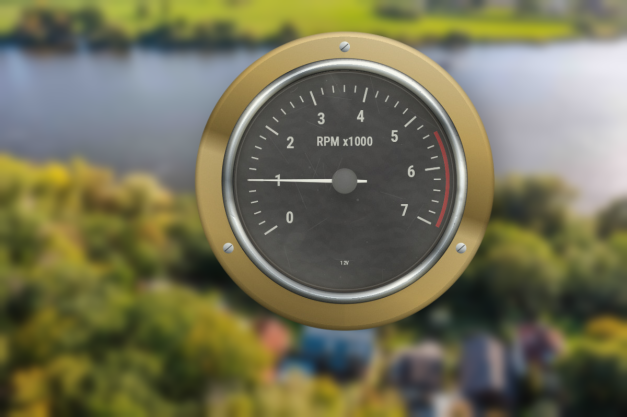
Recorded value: 1000 rpm
